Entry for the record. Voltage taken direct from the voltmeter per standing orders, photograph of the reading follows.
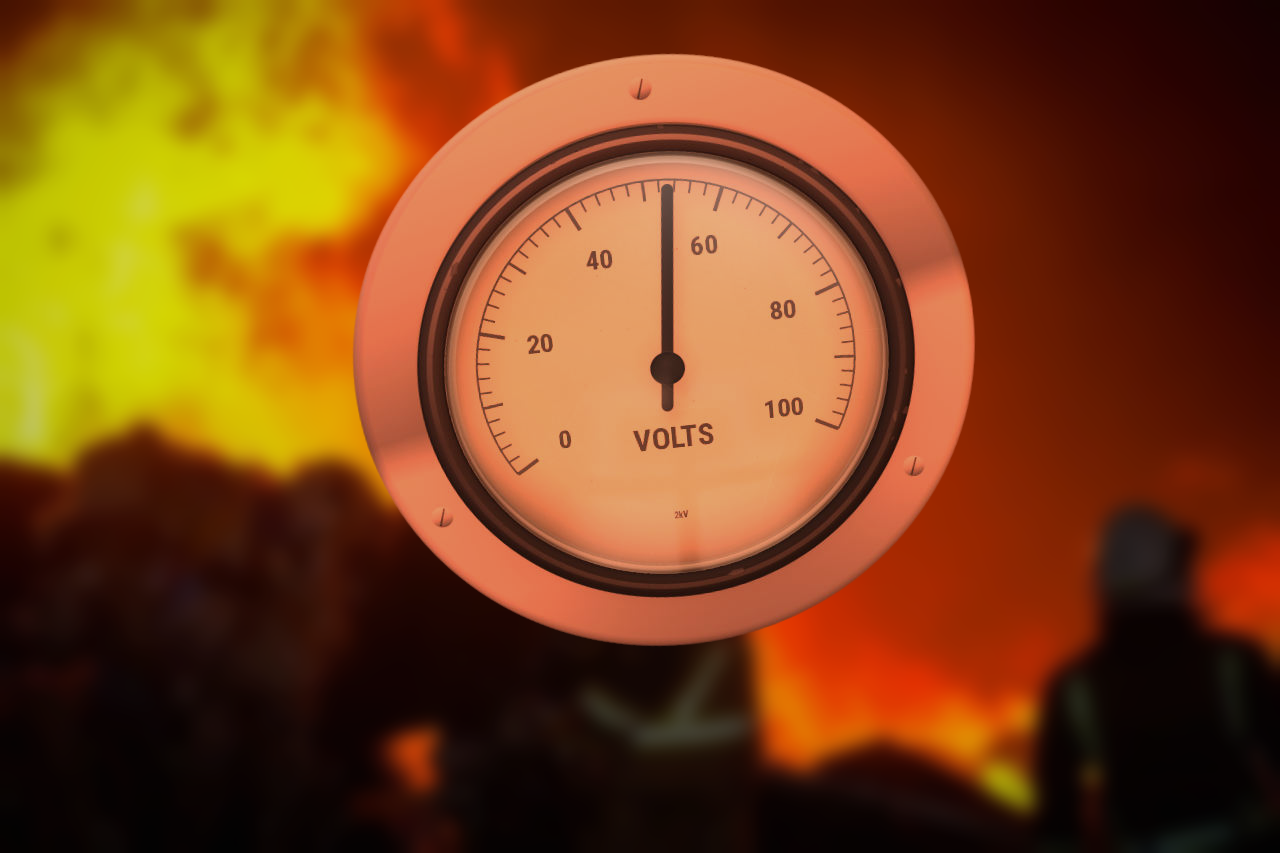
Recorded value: 53 V
